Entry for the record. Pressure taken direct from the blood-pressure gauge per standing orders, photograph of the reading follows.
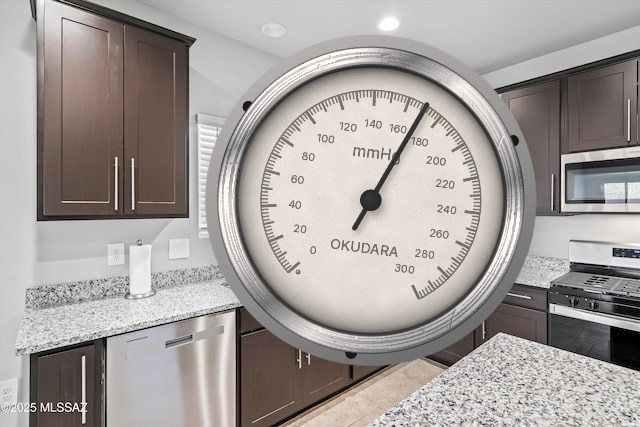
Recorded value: 170 mmHg
